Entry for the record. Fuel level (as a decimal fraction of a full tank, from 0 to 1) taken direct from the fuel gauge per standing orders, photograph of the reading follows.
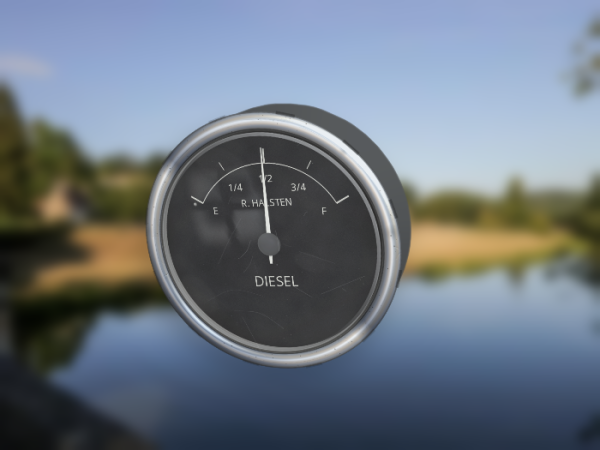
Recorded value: 0.5
